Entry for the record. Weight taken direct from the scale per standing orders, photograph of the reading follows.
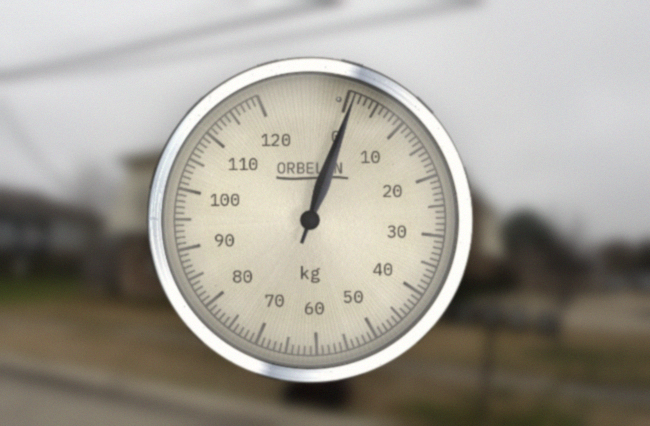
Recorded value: 1 kg
